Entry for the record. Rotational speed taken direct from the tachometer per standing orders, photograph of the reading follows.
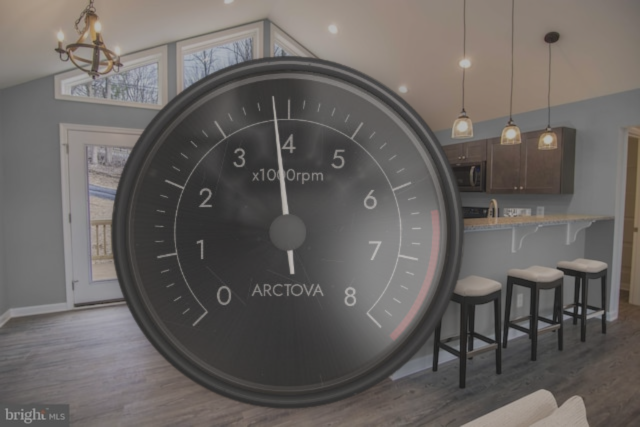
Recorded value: 3800 rpm
